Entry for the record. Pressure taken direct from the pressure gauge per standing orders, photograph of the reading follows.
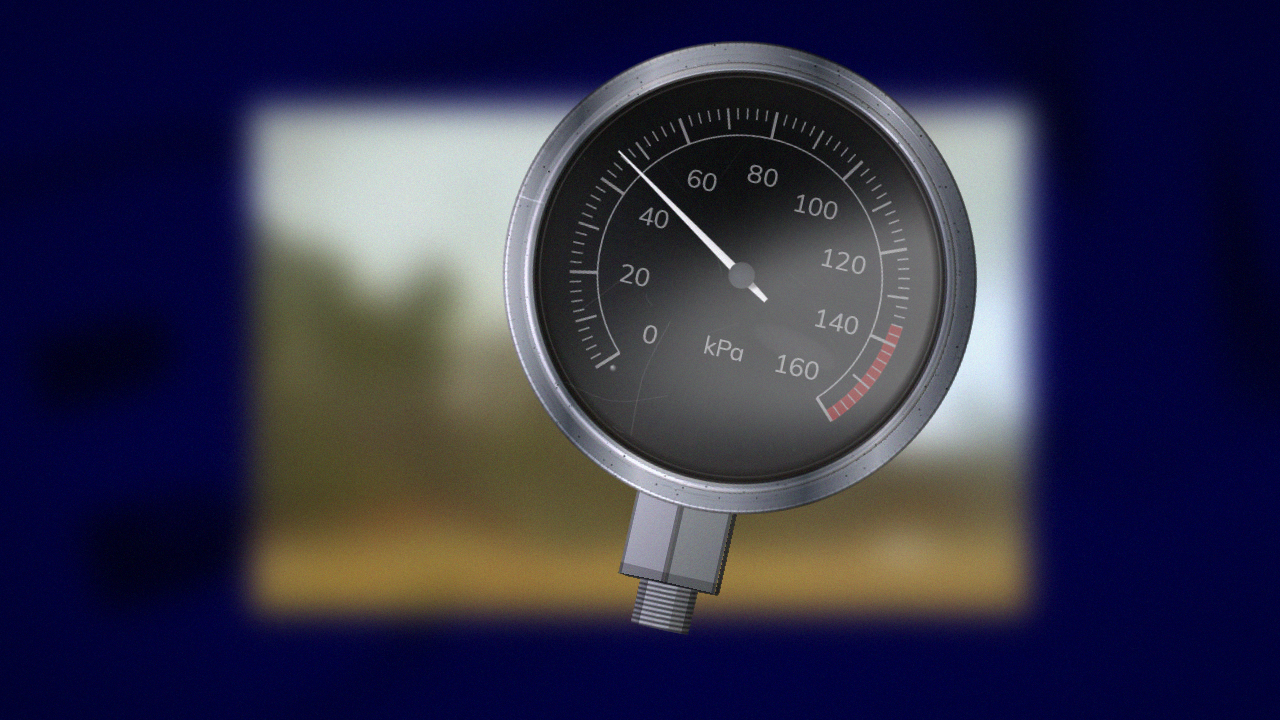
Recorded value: 46 kPa
